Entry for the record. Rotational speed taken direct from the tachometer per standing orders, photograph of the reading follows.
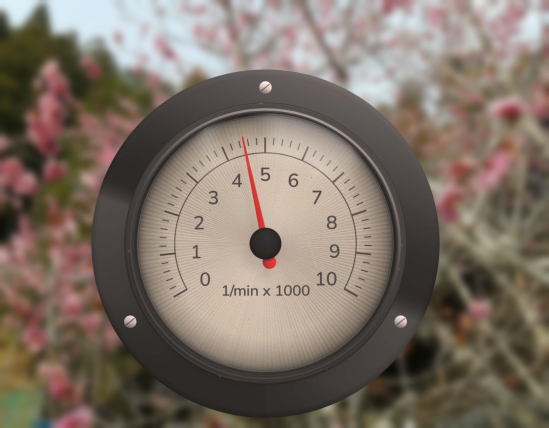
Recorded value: 4500 rpm
